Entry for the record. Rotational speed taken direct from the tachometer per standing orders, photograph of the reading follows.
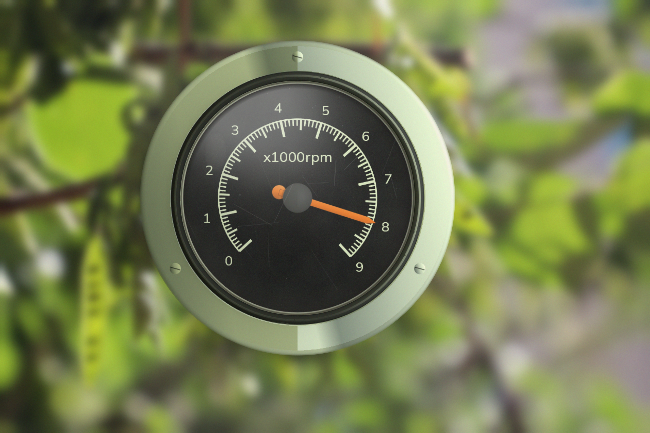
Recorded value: 8000 rpm
